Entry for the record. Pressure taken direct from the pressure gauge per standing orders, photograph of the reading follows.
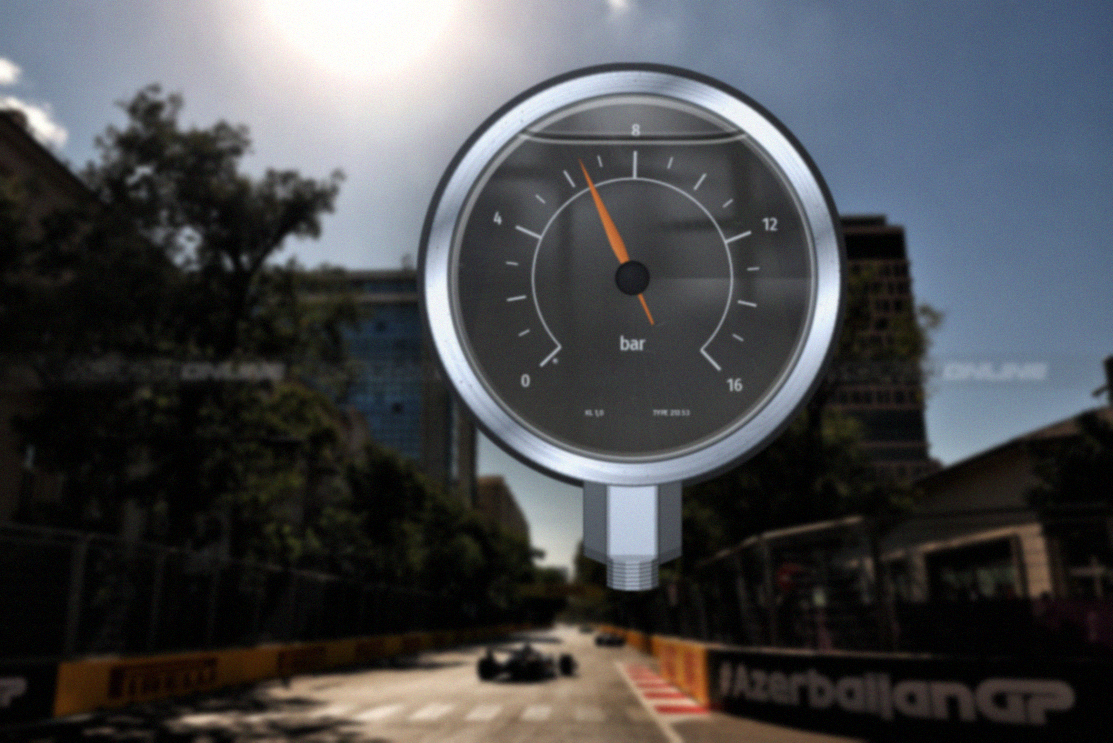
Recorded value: 6.5 bar
